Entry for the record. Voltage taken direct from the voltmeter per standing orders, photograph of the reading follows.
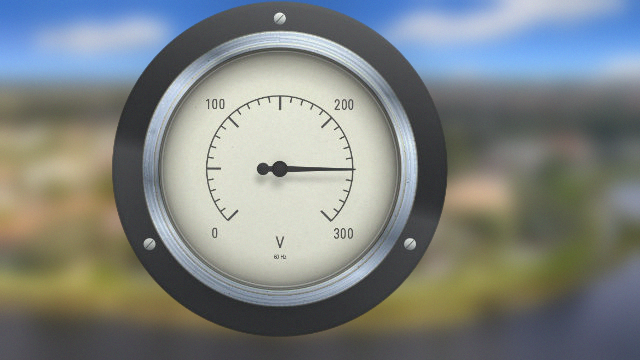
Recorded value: 250 V
